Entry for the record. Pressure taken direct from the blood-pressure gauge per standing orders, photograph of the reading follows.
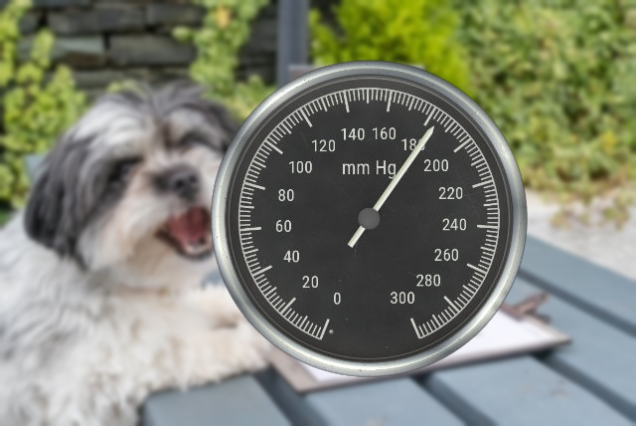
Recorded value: 184 mmHg
